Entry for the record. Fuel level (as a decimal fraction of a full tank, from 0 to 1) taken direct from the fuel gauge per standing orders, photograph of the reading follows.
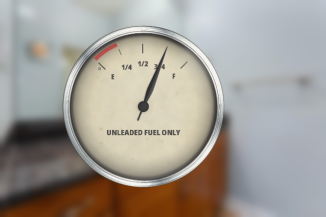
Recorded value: 0.75
